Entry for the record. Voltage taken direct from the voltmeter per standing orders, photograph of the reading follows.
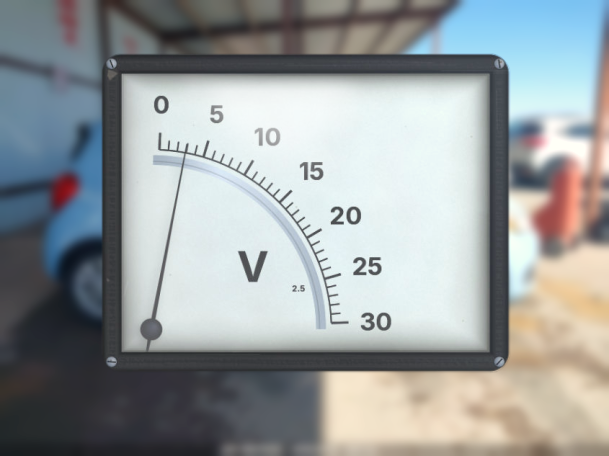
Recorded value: 3 V
